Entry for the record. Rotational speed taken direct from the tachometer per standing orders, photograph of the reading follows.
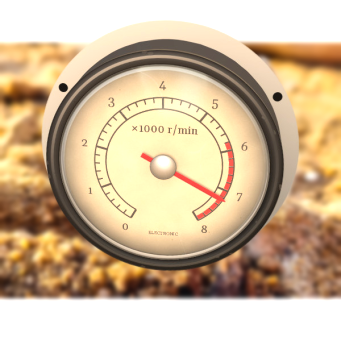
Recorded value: 7200 rpm
